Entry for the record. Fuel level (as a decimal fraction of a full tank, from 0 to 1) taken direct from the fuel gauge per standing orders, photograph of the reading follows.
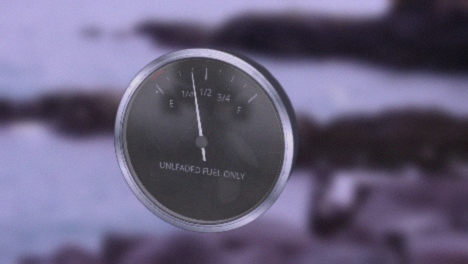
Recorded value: 0.375
